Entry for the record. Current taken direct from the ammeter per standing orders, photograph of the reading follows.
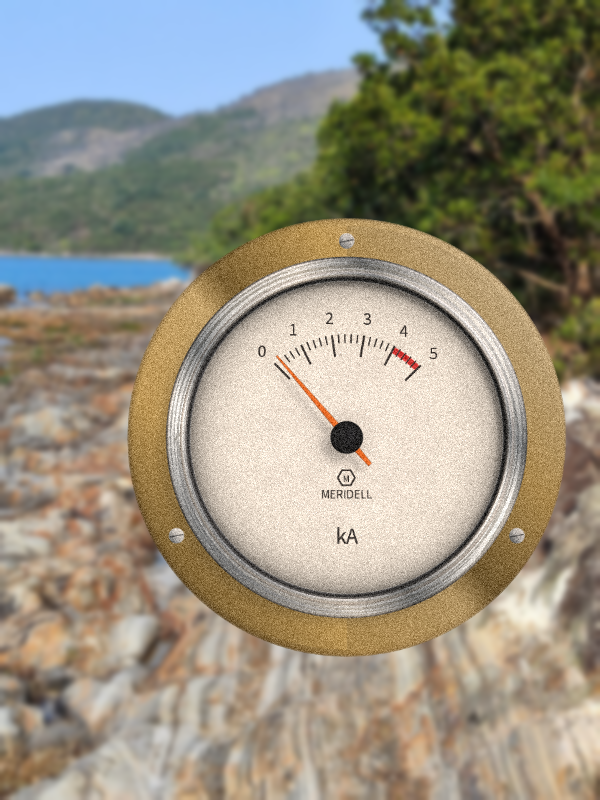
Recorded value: 0.2 kA
